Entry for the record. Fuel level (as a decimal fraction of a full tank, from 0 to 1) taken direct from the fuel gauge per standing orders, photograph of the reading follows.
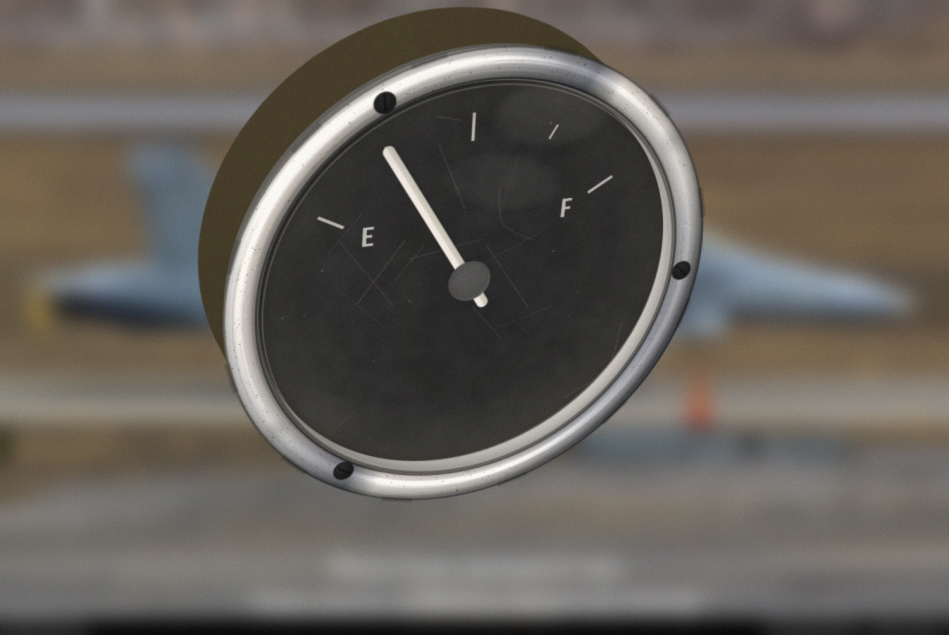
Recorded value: 0.25
